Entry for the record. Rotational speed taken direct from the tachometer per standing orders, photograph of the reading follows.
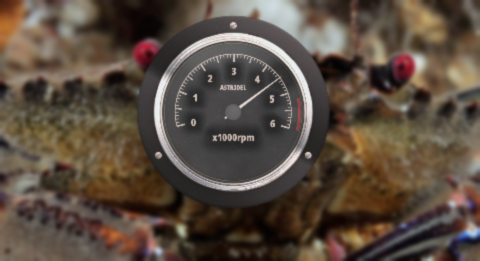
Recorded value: 4500 rpm
